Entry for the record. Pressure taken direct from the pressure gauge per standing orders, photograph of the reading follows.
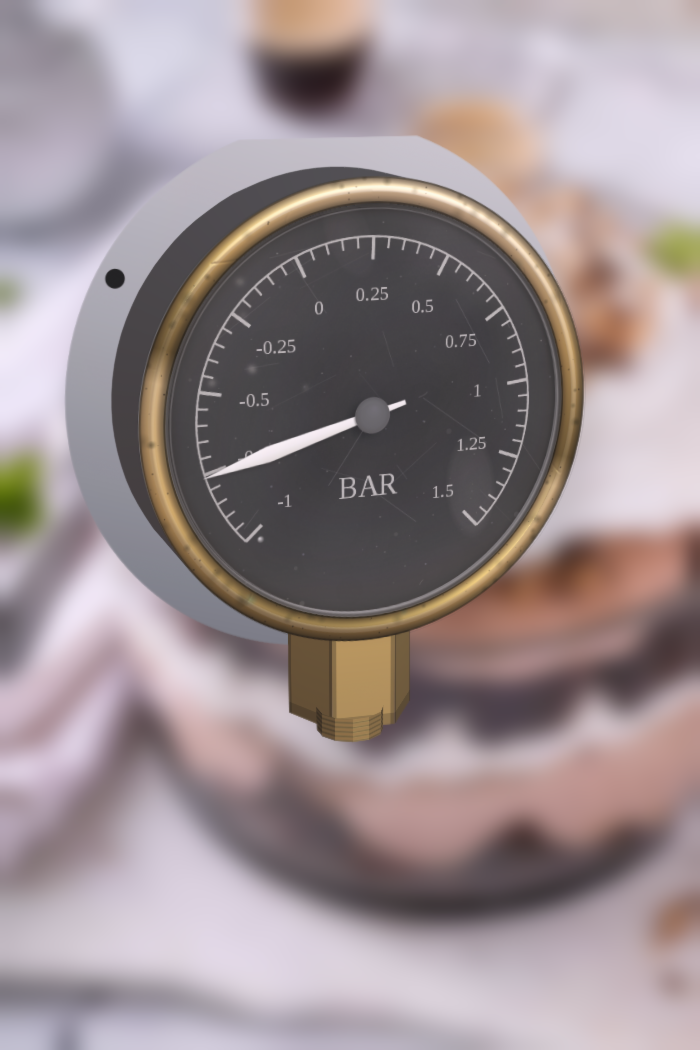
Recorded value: -0.75 bar
